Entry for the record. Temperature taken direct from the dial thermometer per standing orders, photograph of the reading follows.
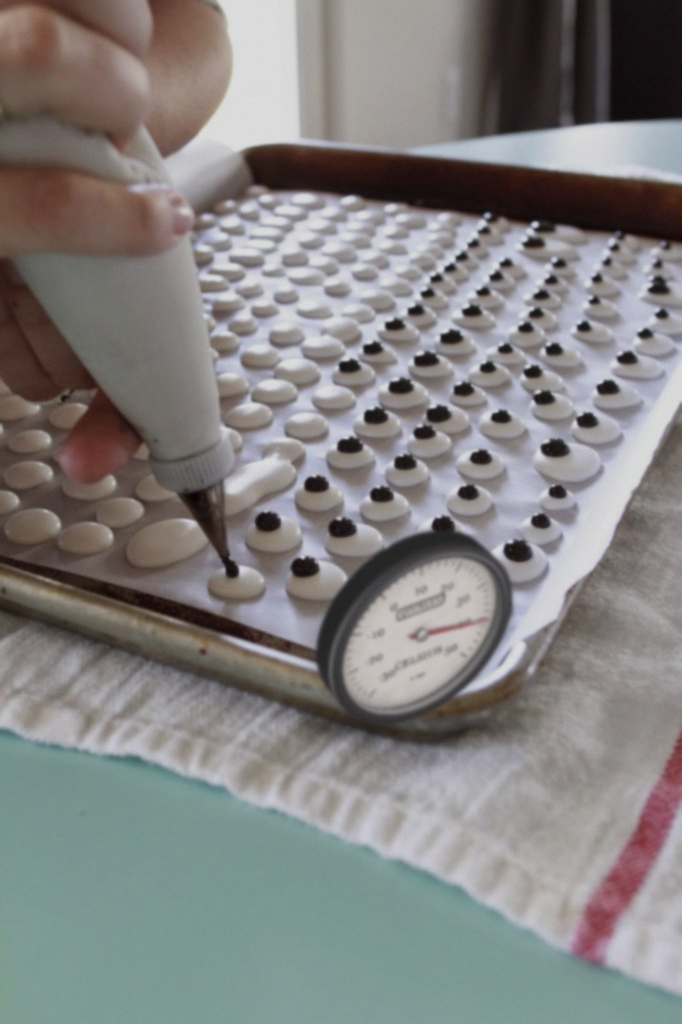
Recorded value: 40 °C
